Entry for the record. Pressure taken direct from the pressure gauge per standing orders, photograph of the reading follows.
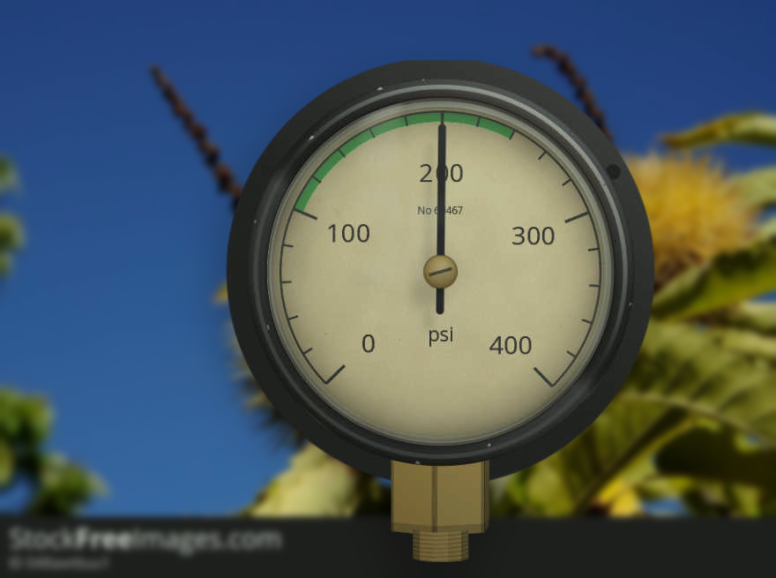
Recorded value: 200 psi
